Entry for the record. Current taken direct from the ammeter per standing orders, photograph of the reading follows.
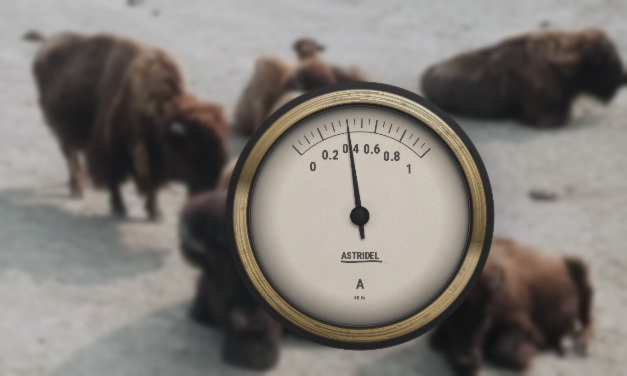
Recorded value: 0.4 A
